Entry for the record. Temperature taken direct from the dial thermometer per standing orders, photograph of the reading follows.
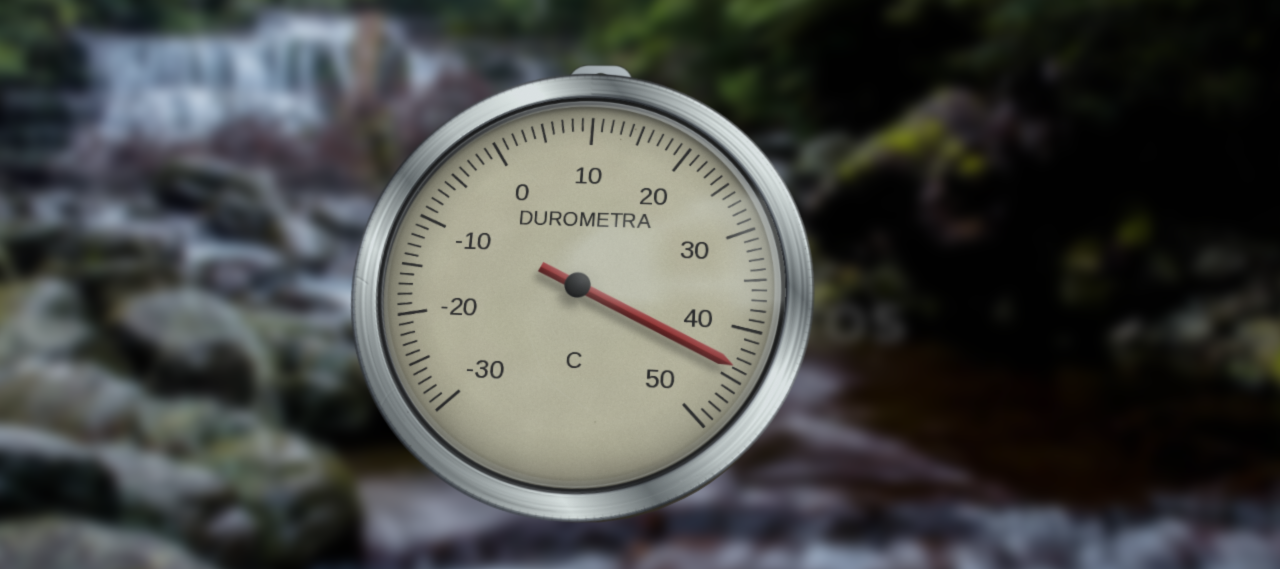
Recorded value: 44 °C
